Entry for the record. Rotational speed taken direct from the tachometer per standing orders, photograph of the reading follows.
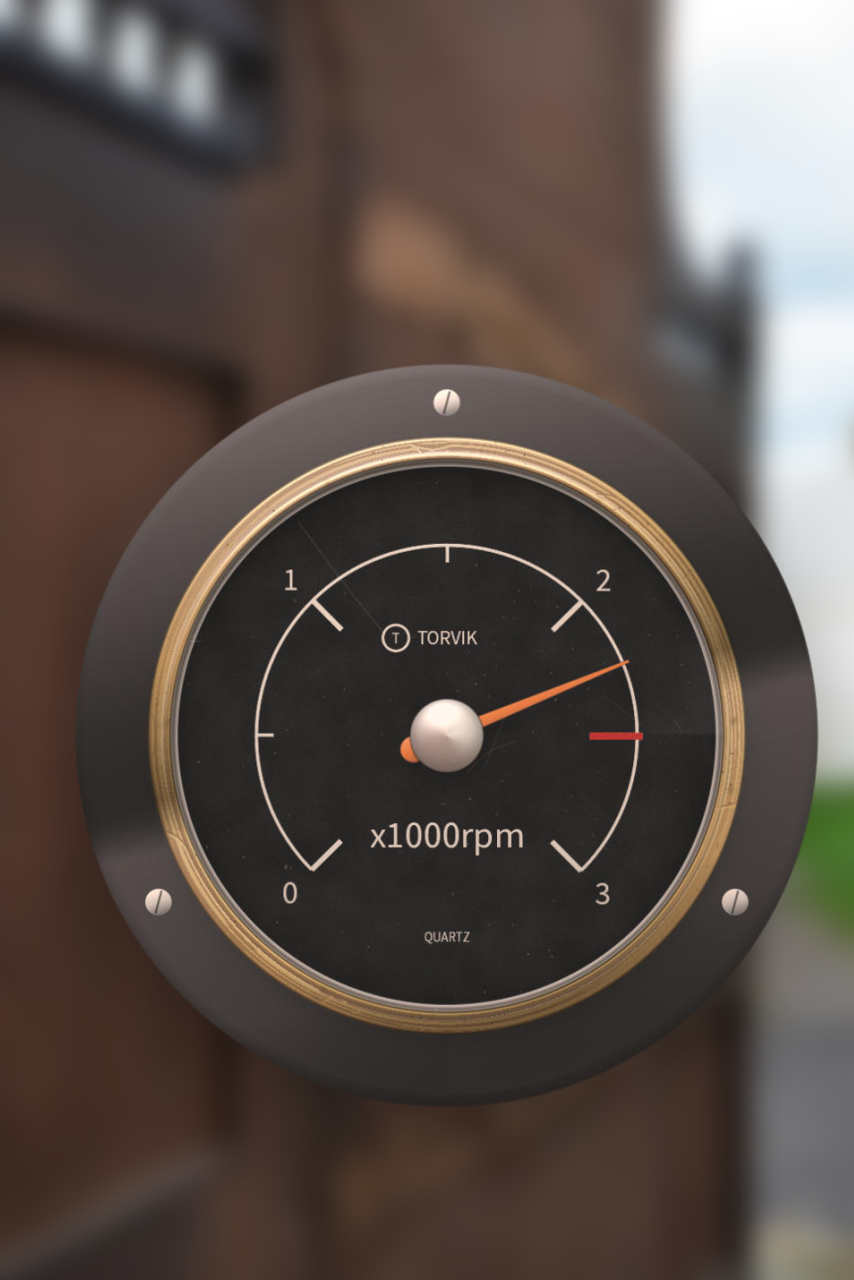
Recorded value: 2250 rpm
